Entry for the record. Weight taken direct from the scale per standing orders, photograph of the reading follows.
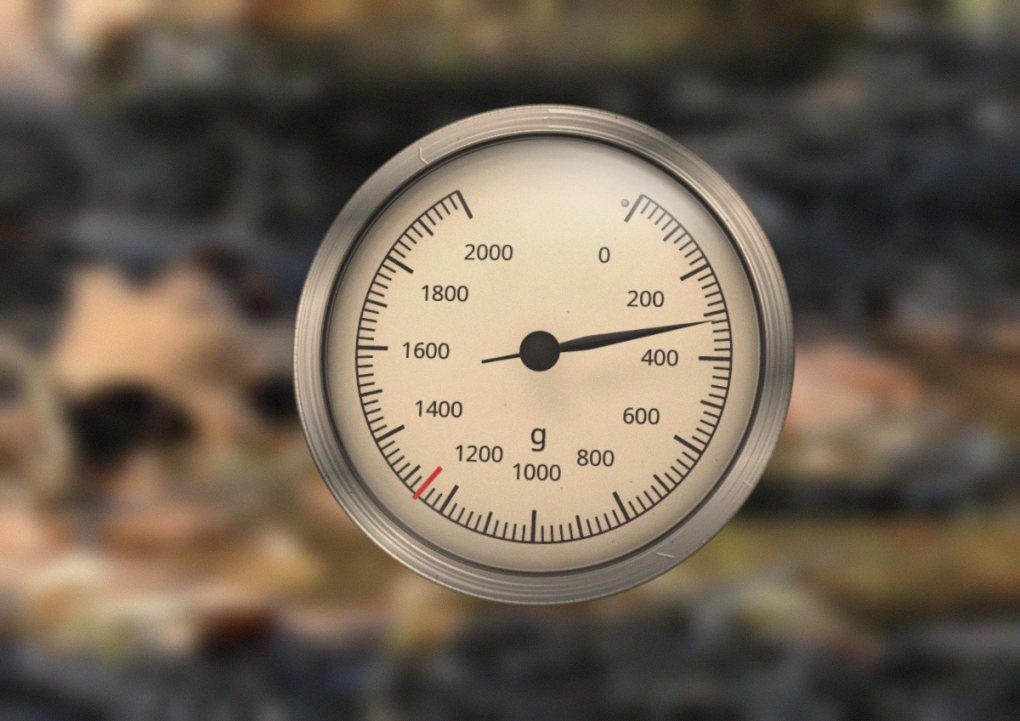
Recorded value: 320 g
